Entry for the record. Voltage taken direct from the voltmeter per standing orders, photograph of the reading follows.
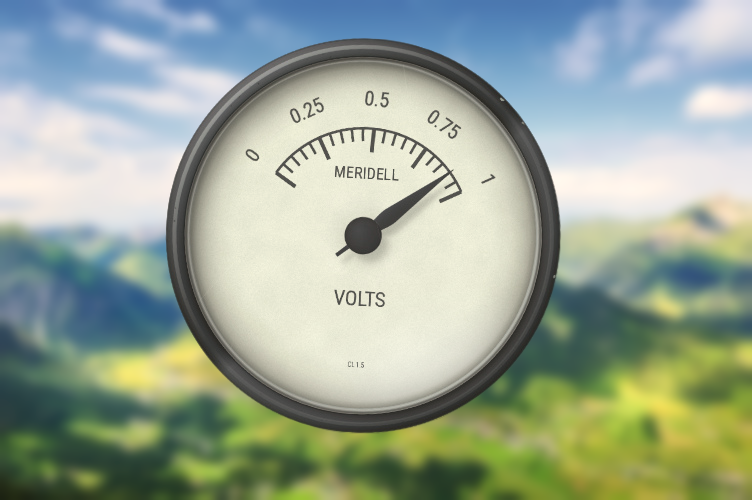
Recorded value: 0.9 V
